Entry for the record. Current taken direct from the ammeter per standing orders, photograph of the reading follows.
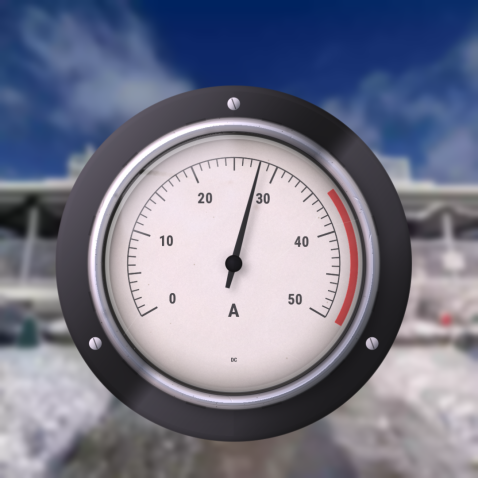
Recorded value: 28 A
